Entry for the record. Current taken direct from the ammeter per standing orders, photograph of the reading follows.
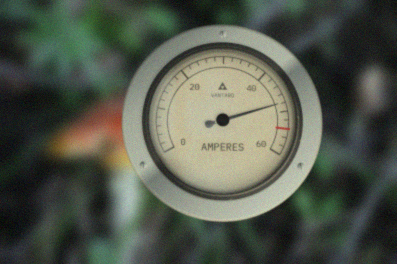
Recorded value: 48 A
